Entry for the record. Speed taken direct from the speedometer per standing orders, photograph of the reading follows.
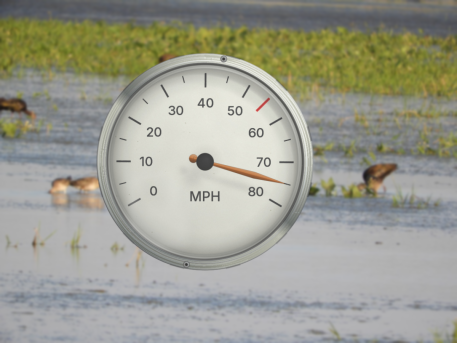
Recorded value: 75 mph
